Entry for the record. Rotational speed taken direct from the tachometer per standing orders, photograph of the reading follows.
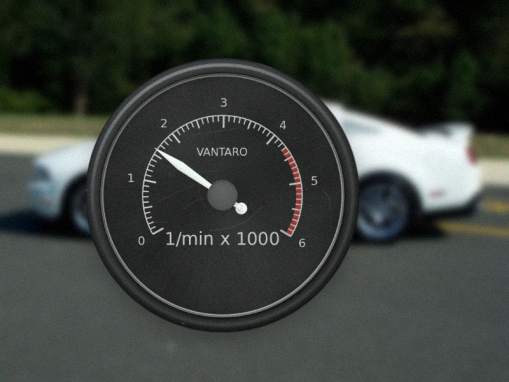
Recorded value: 1600 rpm
